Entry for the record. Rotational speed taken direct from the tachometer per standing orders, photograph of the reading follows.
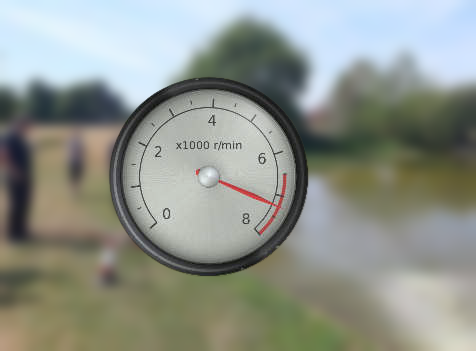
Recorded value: 7250 rpm
